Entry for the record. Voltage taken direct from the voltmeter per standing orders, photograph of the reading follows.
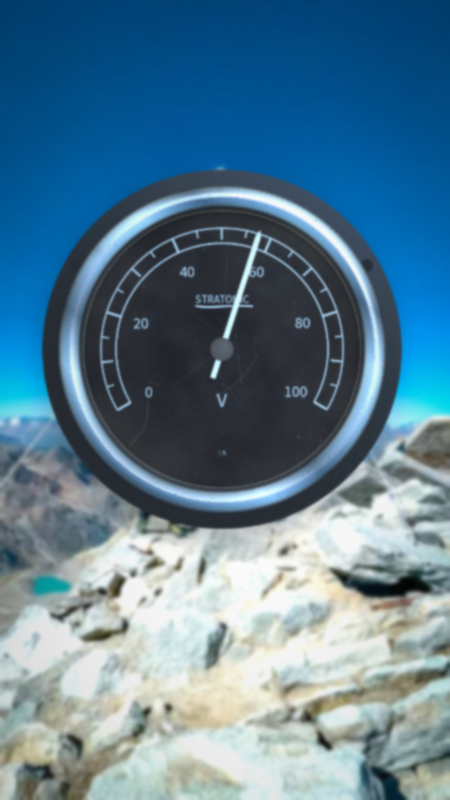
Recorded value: 57.5 V
